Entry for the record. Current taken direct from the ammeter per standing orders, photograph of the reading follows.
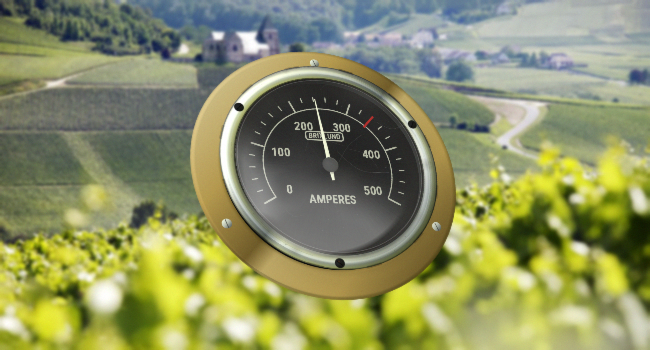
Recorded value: 240 A
